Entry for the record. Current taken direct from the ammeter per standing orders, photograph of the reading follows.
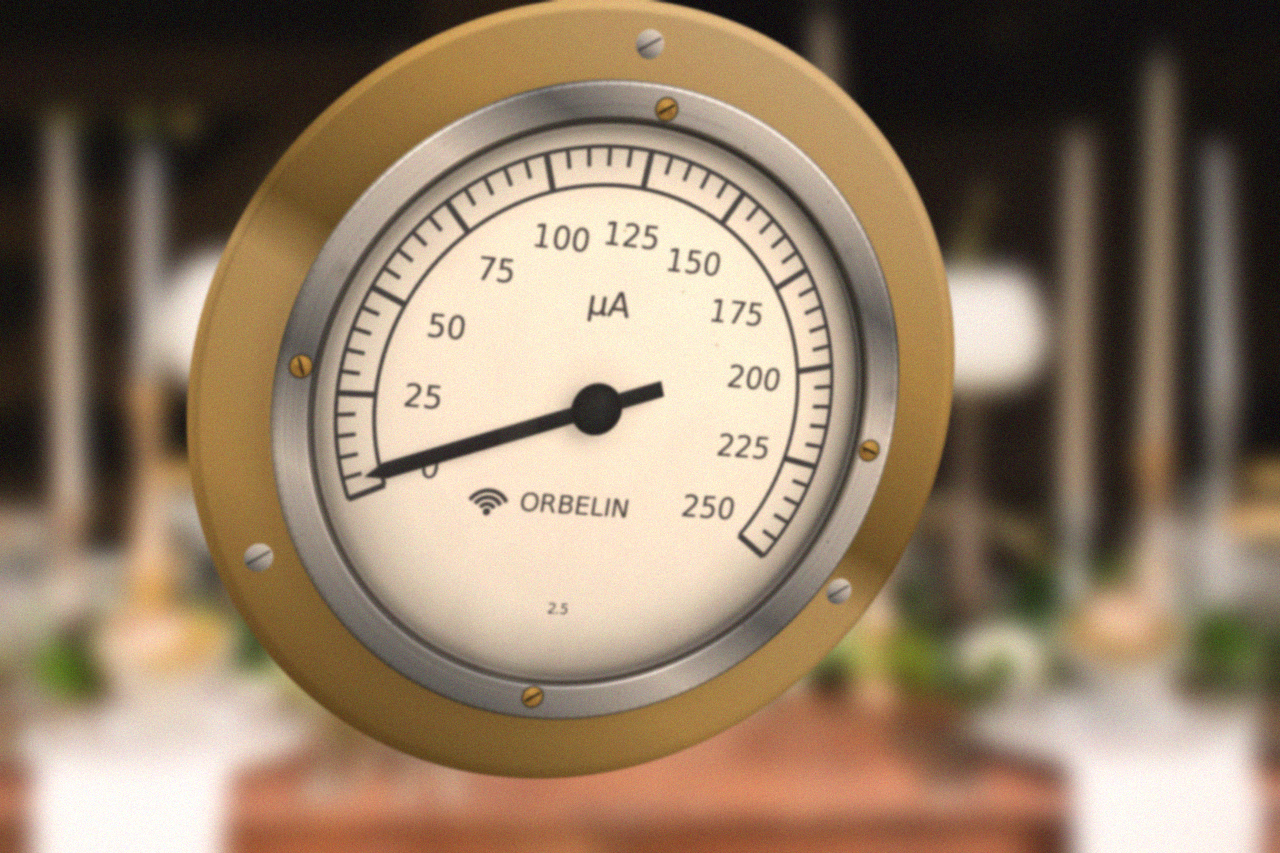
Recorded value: 5 µA
